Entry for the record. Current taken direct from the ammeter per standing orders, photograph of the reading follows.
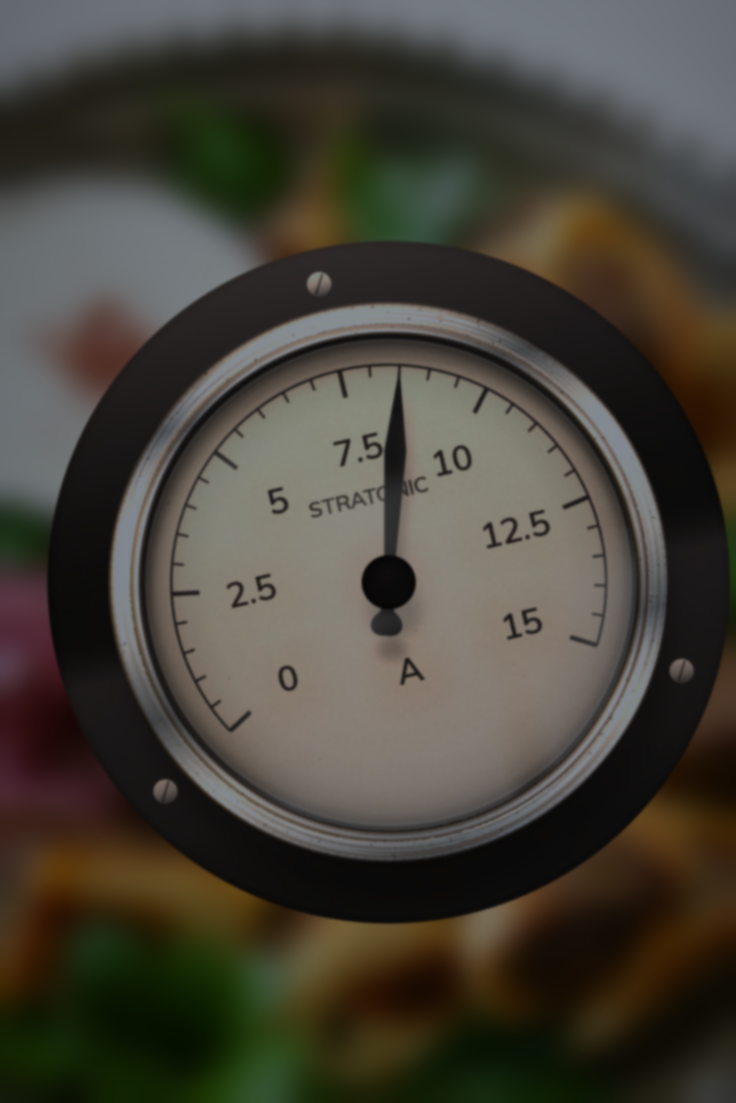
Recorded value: 8.5 A
